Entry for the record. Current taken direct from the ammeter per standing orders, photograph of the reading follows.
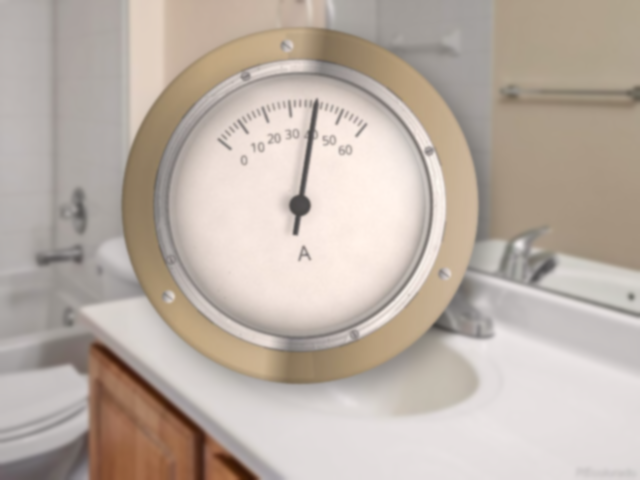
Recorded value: 40 A
